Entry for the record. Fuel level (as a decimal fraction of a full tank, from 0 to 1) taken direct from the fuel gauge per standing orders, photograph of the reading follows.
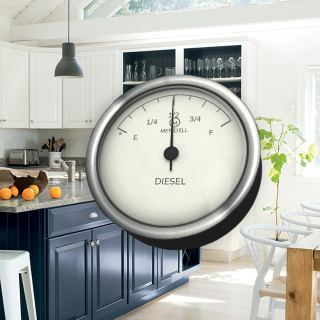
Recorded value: 0.5
